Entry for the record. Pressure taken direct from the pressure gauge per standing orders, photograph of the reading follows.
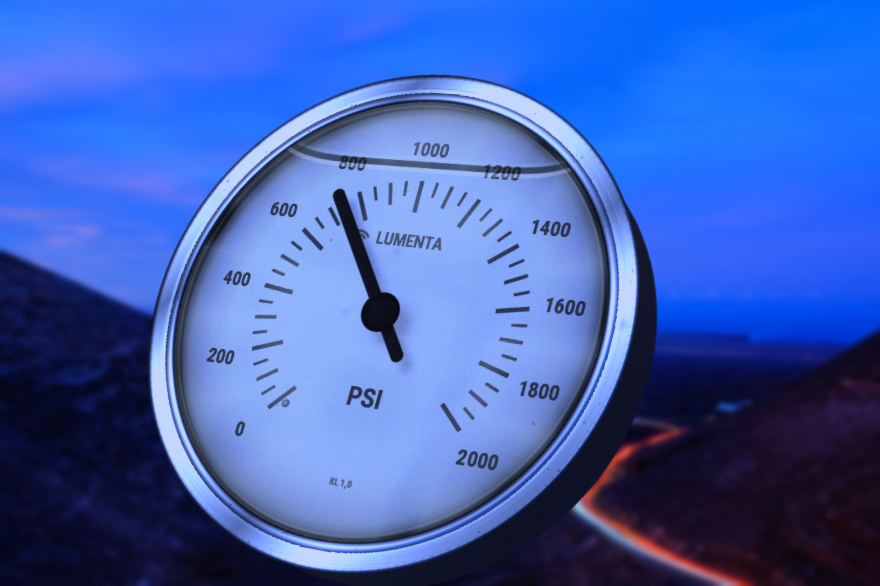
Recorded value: 750 psi
